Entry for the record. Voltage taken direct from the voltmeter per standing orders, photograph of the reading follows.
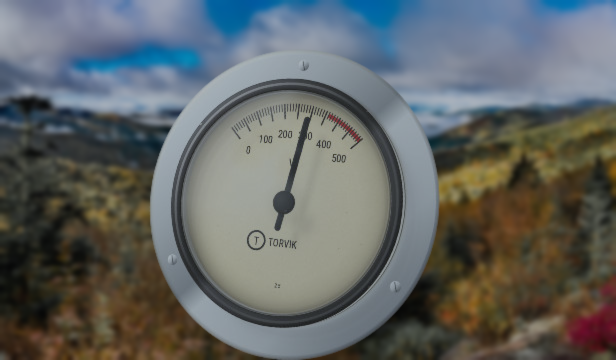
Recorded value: 300 V
